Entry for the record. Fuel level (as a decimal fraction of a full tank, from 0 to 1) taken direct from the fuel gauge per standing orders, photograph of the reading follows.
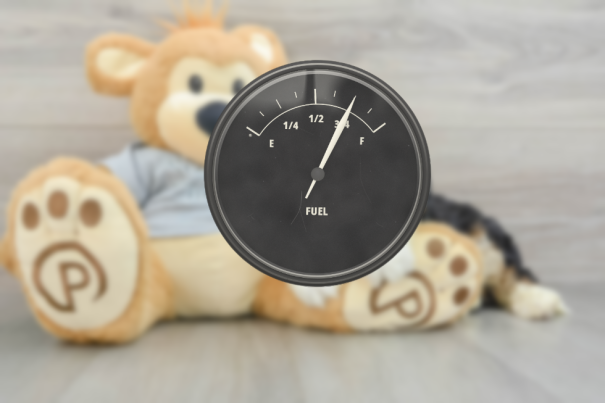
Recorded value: 0.75
